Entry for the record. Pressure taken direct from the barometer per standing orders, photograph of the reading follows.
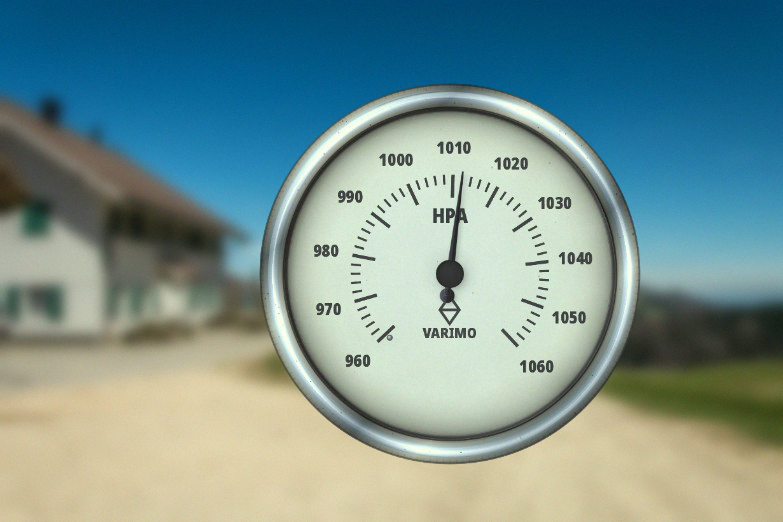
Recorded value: 1012 hPa
